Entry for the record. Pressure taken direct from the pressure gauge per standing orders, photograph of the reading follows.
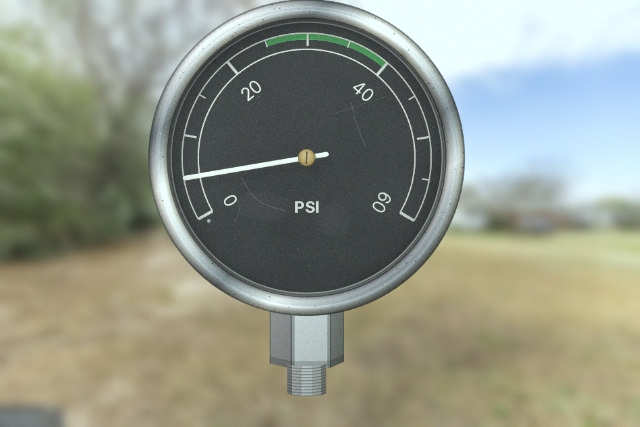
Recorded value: 5 psi
